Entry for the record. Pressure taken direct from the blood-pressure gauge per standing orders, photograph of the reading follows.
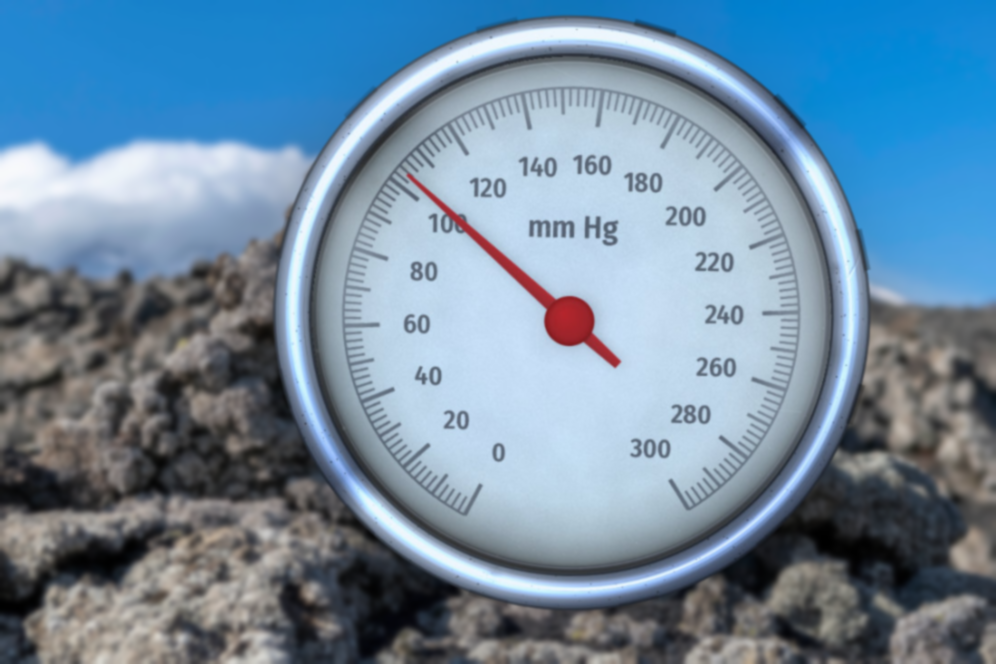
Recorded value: 104 mmHg
